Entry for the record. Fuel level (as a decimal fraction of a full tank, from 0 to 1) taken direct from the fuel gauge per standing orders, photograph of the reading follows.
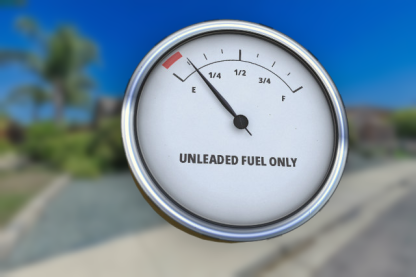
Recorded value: 0.125
